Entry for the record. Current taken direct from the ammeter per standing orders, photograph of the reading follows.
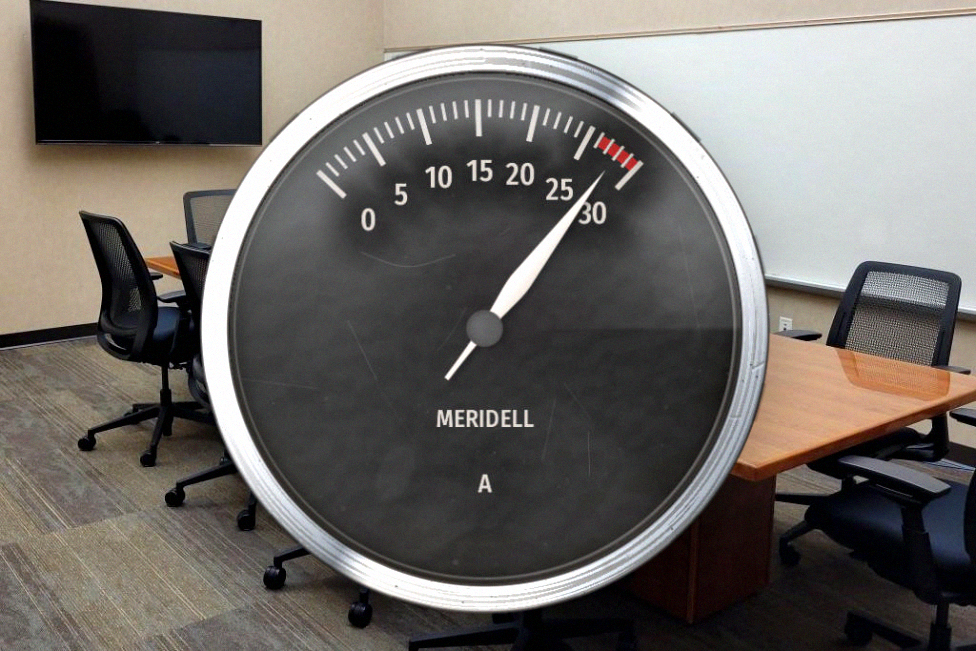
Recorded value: 28 A
